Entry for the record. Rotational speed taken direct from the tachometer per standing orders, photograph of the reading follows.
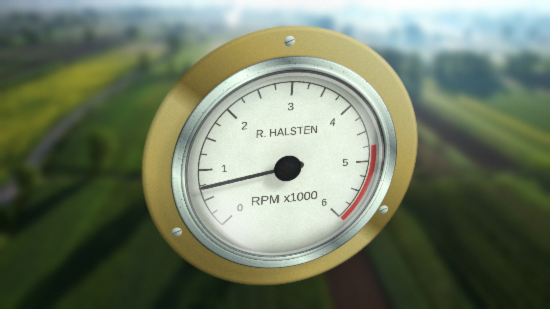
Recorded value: 750 rpm
